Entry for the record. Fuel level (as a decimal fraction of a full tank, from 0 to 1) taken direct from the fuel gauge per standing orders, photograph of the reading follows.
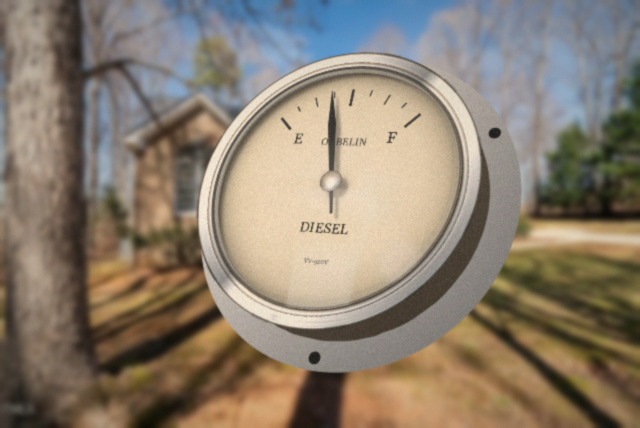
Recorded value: 0.375
